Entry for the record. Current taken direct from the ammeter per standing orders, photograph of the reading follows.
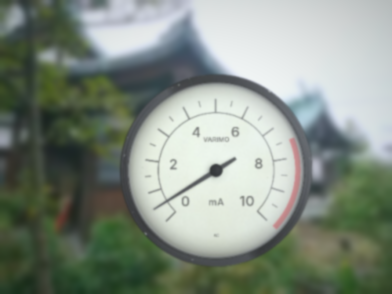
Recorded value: 0.5 mA
